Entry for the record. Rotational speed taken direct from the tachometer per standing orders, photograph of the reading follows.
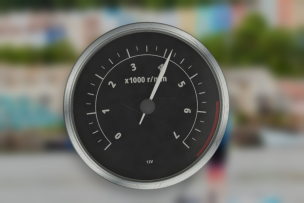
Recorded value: 4125 rpm
